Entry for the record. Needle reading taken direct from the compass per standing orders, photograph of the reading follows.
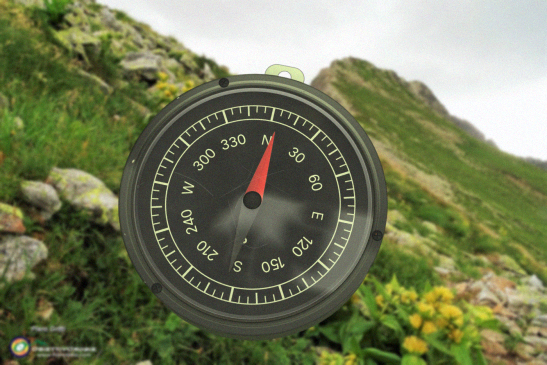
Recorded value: 5 °
